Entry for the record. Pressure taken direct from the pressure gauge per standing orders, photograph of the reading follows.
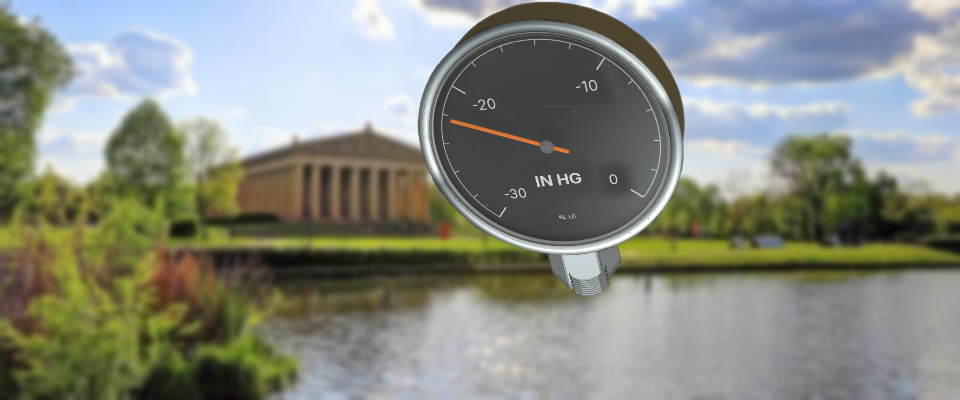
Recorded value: -22 inHg
